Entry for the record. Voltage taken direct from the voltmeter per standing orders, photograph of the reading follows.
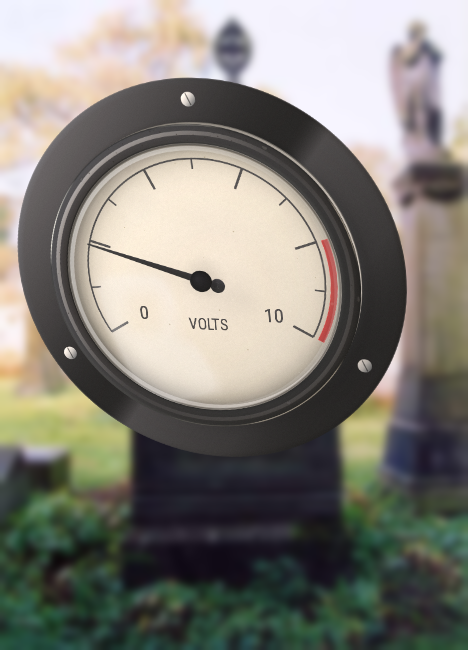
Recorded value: 2 V
